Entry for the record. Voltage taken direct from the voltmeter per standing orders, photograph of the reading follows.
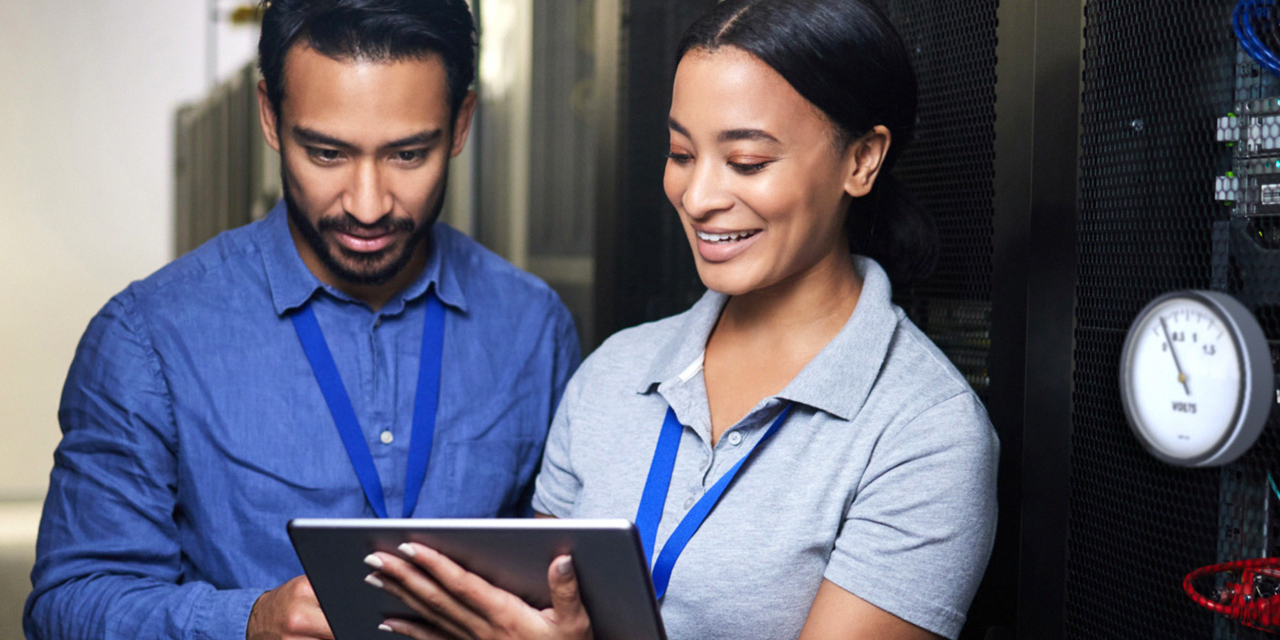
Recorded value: 0.25 V
